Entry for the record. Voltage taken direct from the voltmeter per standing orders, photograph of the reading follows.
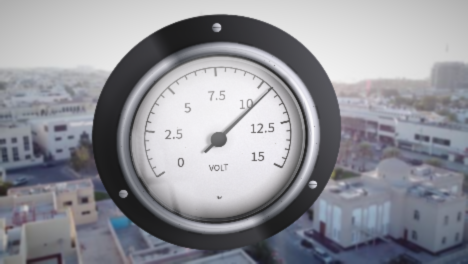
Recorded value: 10.5 V
